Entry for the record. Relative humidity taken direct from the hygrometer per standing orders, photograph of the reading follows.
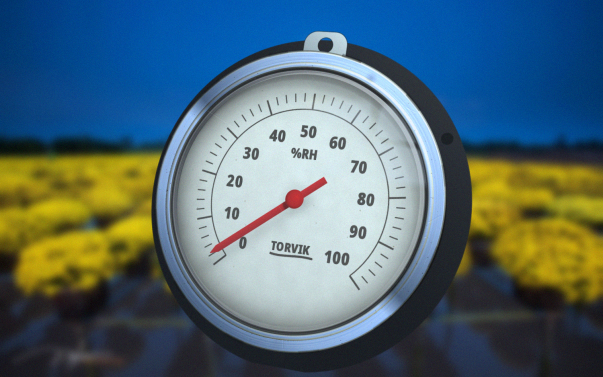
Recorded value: 2 %
